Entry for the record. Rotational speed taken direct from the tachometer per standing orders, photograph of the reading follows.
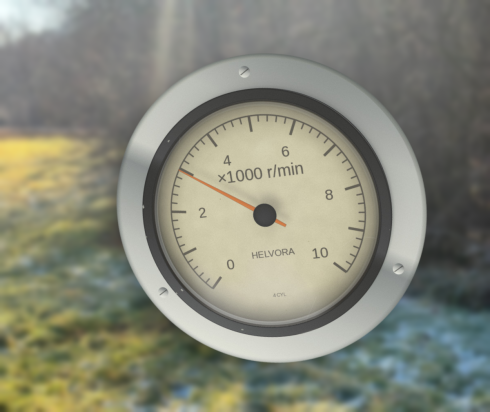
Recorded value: 3000 rpm
